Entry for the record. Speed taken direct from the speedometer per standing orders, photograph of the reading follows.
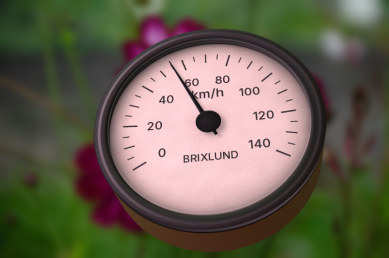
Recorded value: 55 km/h
